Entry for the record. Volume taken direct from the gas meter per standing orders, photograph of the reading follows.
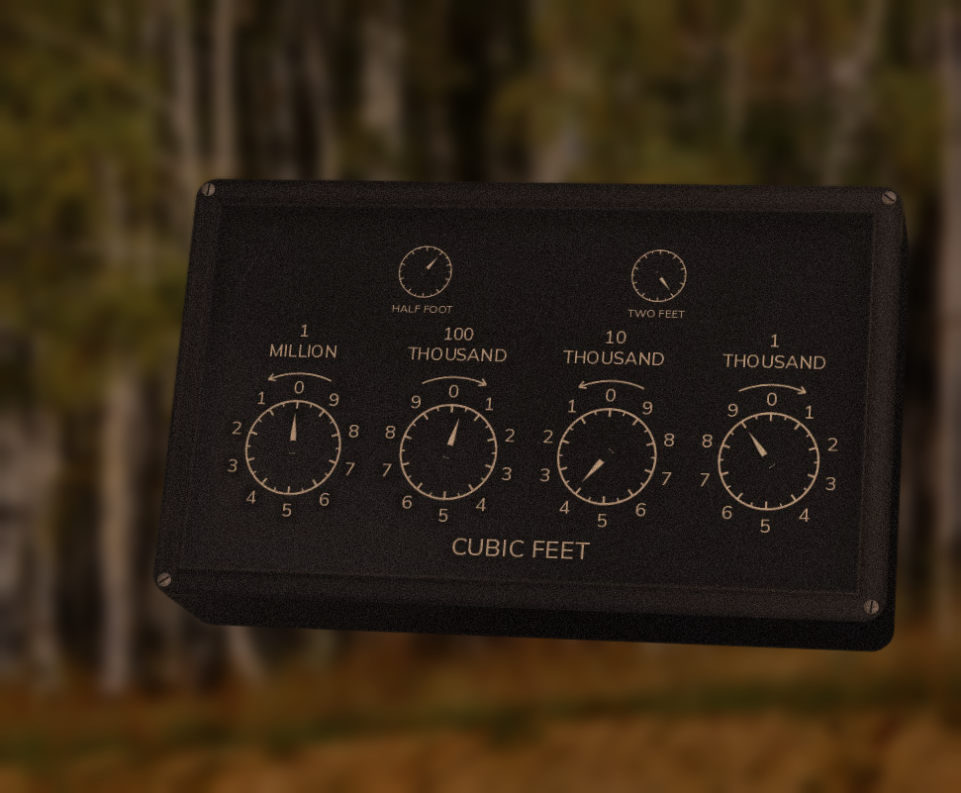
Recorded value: 3900 ft³
